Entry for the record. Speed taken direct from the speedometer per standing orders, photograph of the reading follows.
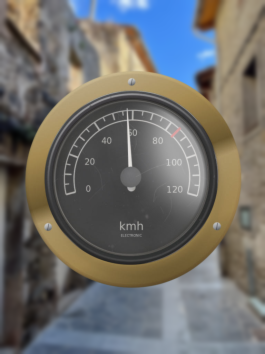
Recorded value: 57.5 km/h
